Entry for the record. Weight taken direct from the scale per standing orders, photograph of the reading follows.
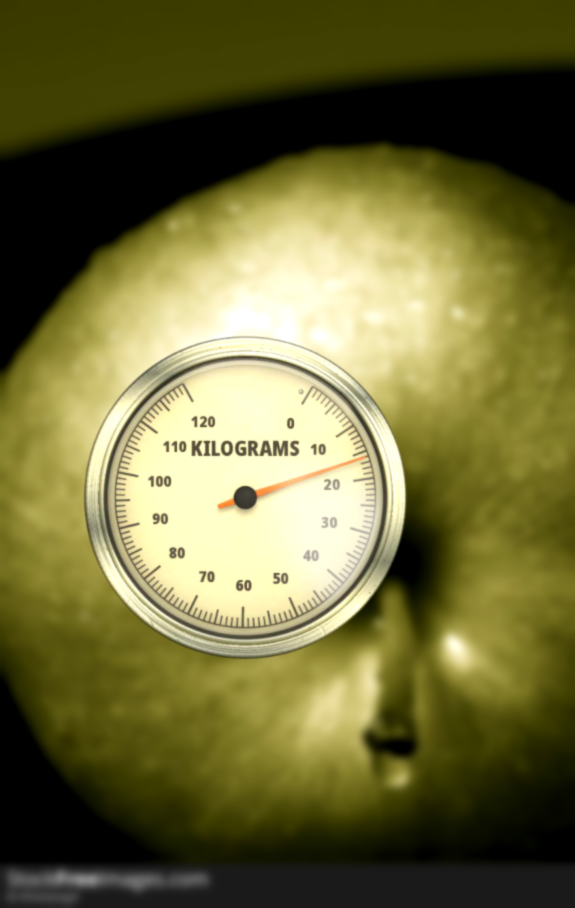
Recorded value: 16 kg
